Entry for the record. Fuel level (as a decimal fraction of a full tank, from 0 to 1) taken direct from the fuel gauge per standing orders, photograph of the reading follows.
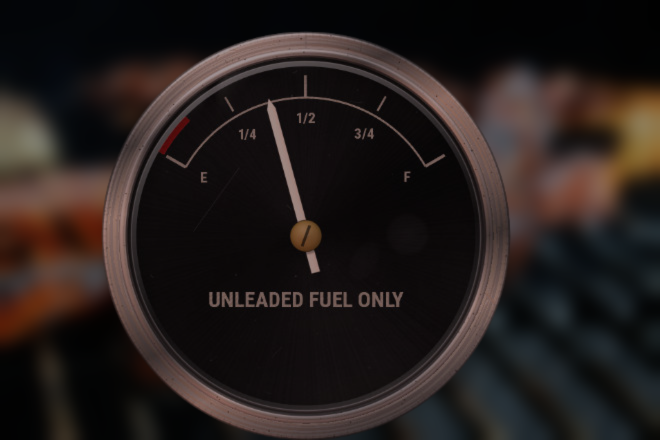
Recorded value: 0.375
